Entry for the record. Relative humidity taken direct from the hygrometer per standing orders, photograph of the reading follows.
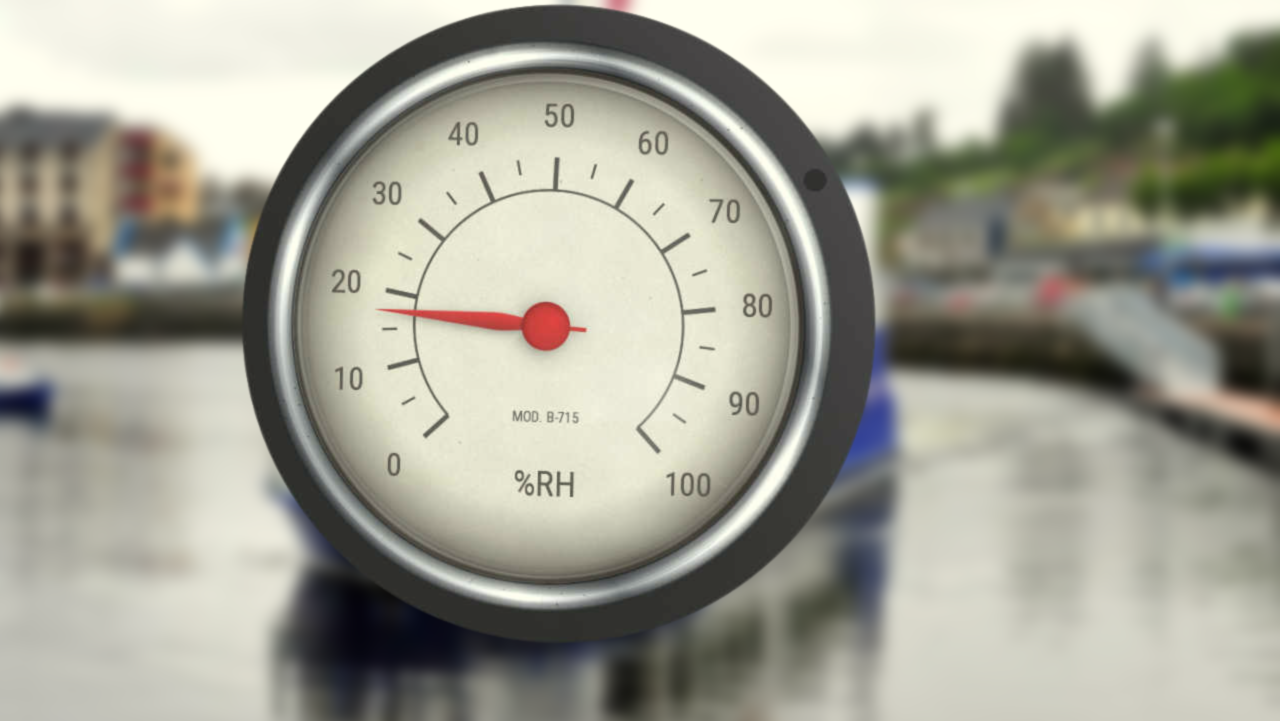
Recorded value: 17.5 %
